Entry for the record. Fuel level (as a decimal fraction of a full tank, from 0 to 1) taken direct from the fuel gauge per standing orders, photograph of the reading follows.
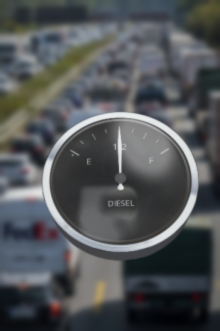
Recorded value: 0.5
